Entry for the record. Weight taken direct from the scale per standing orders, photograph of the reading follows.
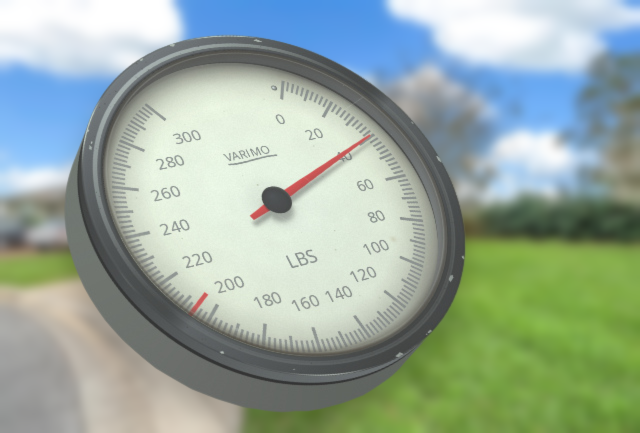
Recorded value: 40 lb
